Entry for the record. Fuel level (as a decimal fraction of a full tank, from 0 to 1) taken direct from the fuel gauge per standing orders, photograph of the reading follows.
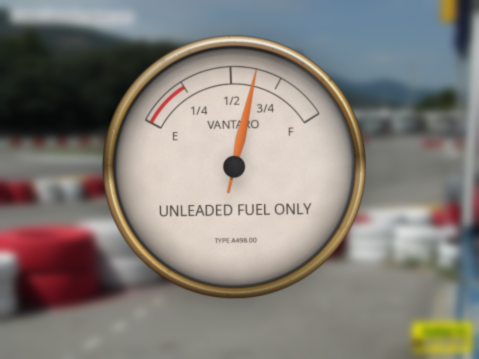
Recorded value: 0.625
